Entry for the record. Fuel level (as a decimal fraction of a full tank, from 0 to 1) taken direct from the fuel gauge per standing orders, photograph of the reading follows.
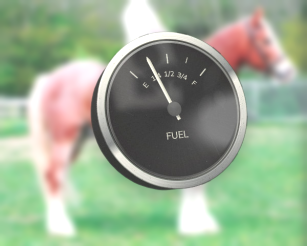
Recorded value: 0.25
